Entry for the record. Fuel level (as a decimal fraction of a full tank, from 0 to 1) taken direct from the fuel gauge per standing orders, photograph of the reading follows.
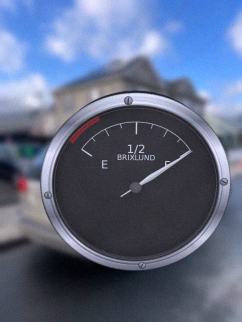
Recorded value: 1
